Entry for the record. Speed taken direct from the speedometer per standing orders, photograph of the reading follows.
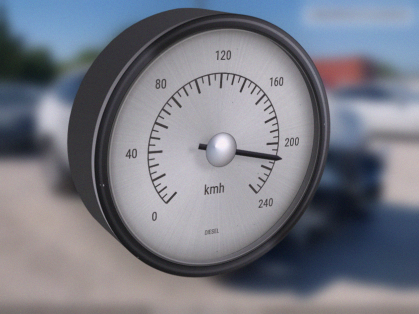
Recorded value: 210 km/h
